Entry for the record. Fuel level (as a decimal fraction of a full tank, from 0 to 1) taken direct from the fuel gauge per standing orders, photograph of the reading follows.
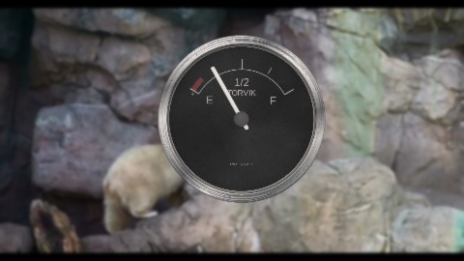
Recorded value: 0.25
